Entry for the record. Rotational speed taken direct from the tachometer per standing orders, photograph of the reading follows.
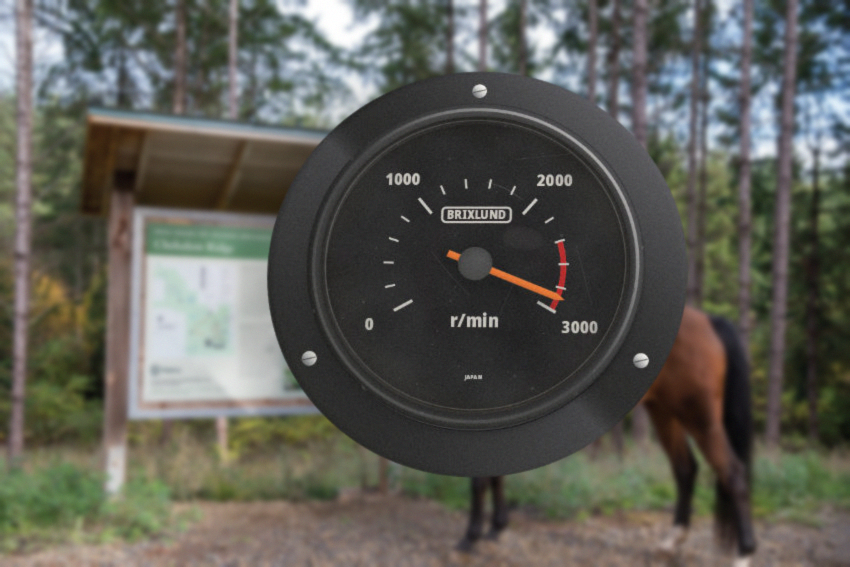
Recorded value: 2900 rpm
